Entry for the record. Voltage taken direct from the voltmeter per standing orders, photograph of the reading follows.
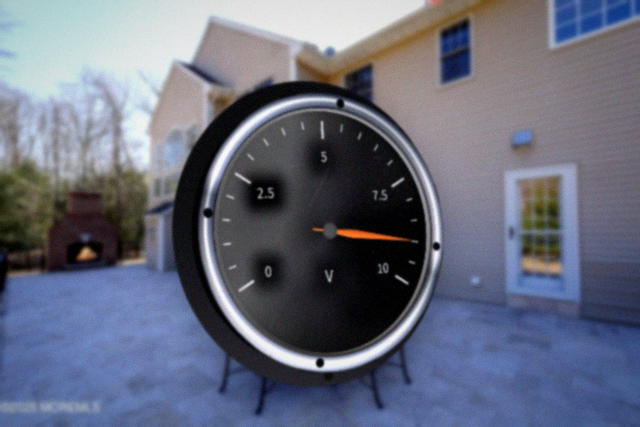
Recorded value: 9 V
